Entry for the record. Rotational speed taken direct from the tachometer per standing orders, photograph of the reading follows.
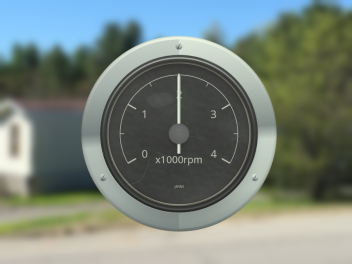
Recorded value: 2000 rpm
